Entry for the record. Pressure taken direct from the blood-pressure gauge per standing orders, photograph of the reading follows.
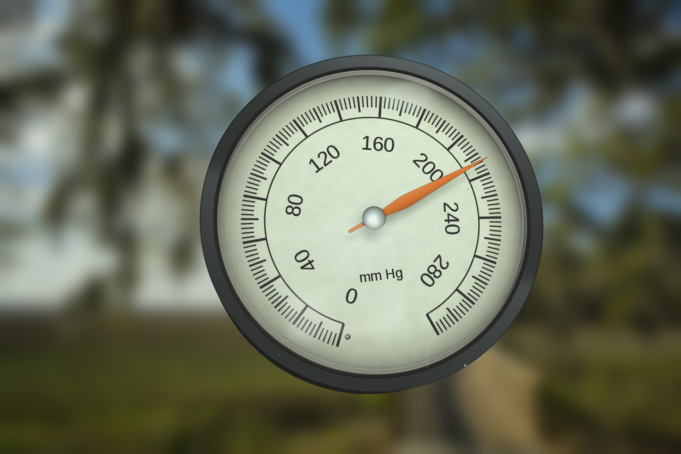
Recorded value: 214 mmHg
